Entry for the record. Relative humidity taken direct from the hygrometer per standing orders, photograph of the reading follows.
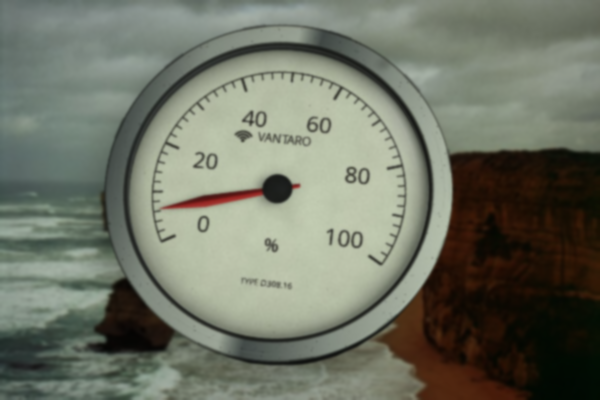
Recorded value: 6 %
